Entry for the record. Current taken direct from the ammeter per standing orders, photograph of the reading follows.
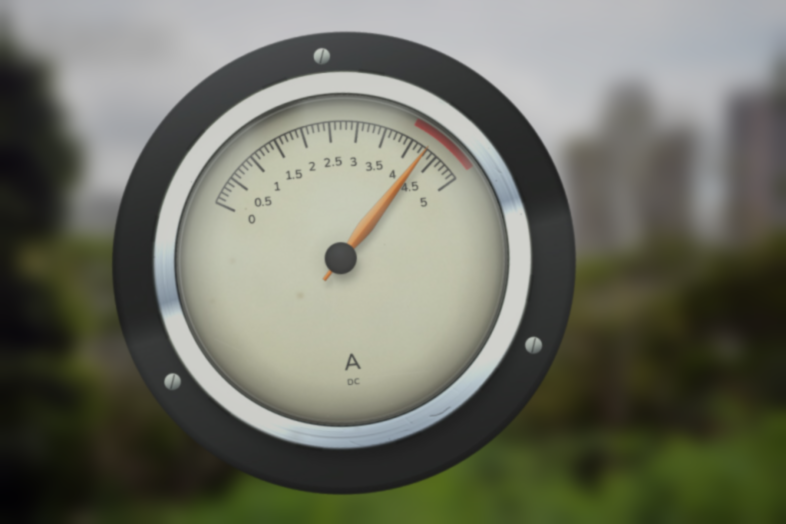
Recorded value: 4.3 A
